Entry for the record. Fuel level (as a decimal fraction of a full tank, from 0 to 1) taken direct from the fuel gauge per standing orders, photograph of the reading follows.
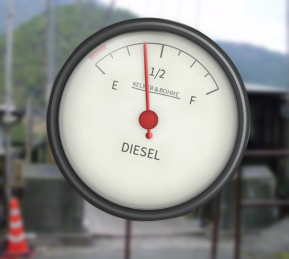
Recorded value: 0.375
